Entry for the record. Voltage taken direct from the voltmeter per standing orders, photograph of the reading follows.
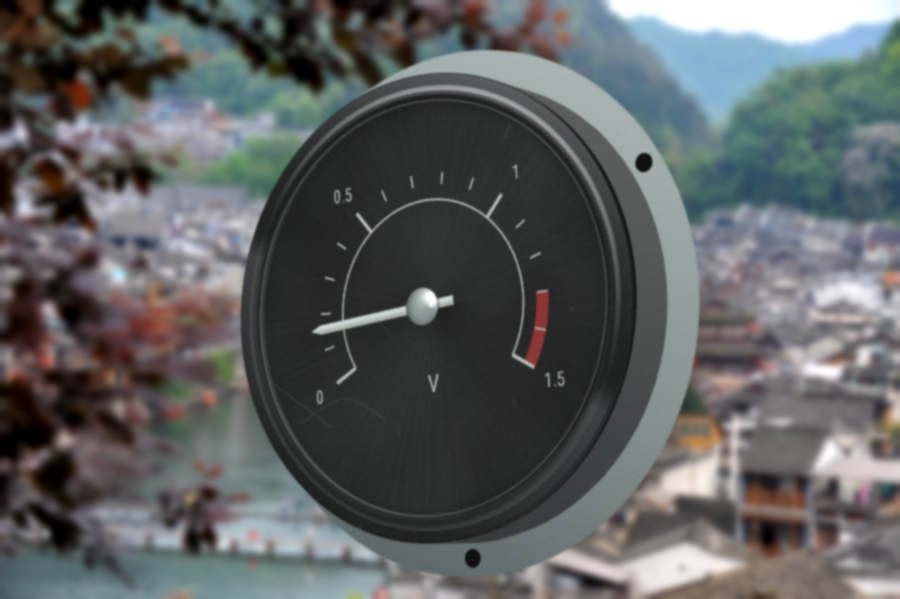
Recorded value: 0.15 V
